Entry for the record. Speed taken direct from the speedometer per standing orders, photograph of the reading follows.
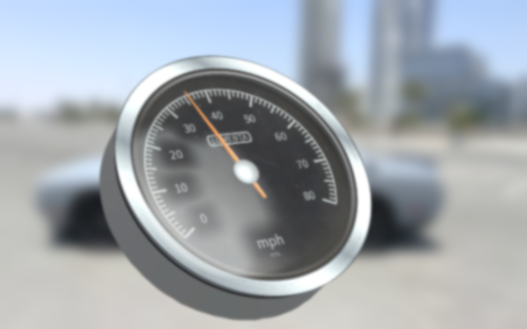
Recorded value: 35 mph
